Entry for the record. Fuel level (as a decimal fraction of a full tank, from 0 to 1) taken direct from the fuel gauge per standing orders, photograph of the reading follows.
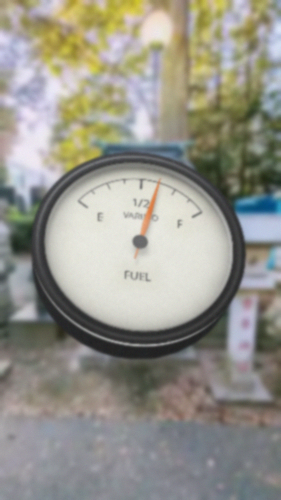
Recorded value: 0.625
